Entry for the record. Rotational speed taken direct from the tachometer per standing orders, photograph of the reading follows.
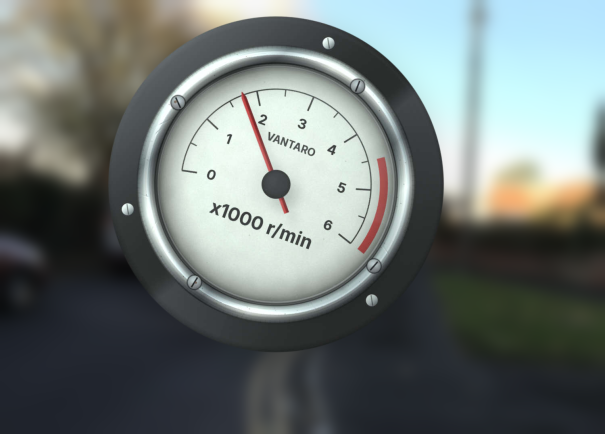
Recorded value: 1750 rpm
